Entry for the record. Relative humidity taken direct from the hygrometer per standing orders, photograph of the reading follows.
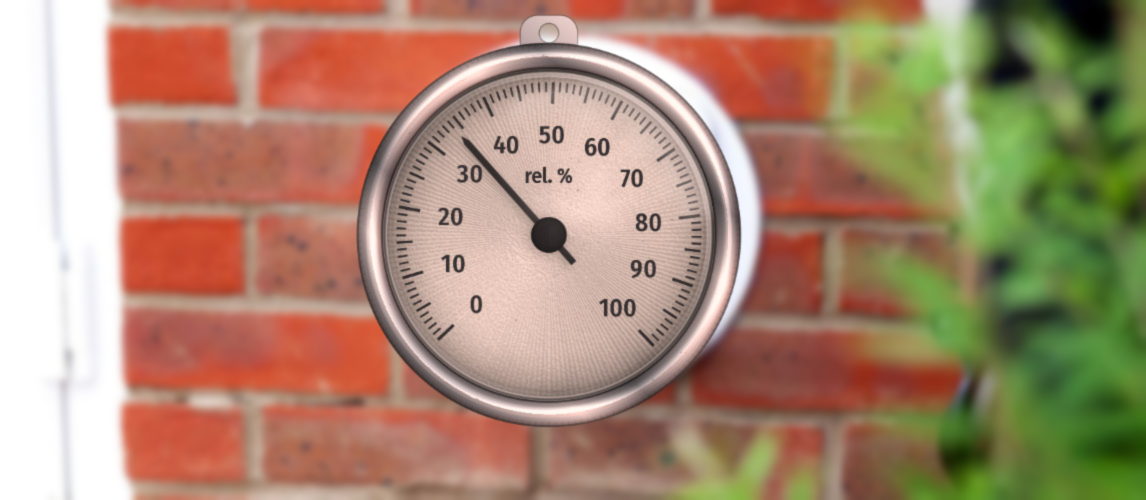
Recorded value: 34 %
